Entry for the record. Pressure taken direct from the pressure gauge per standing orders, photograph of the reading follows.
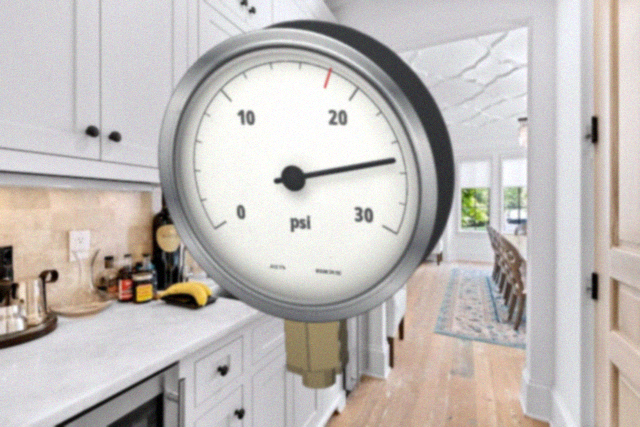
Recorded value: 25 psi
